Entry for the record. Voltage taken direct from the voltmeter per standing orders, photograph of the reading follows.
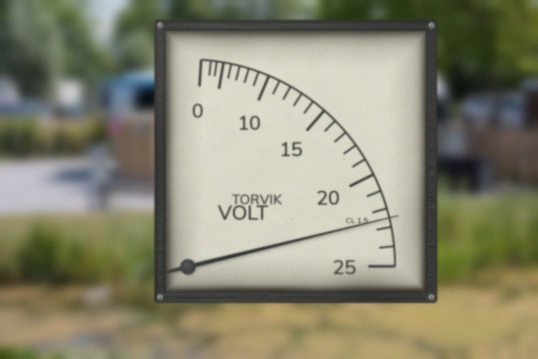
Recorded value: 22.5 V
